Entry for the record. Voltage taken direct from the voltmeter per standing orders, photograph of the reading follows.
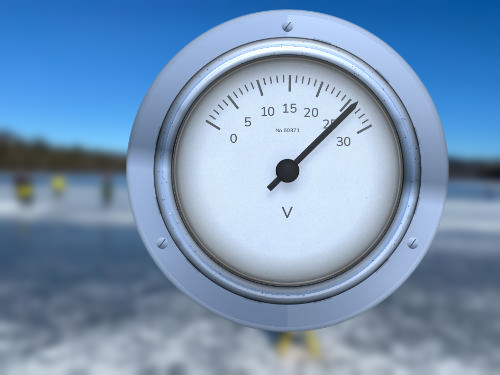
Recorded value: 26 V
